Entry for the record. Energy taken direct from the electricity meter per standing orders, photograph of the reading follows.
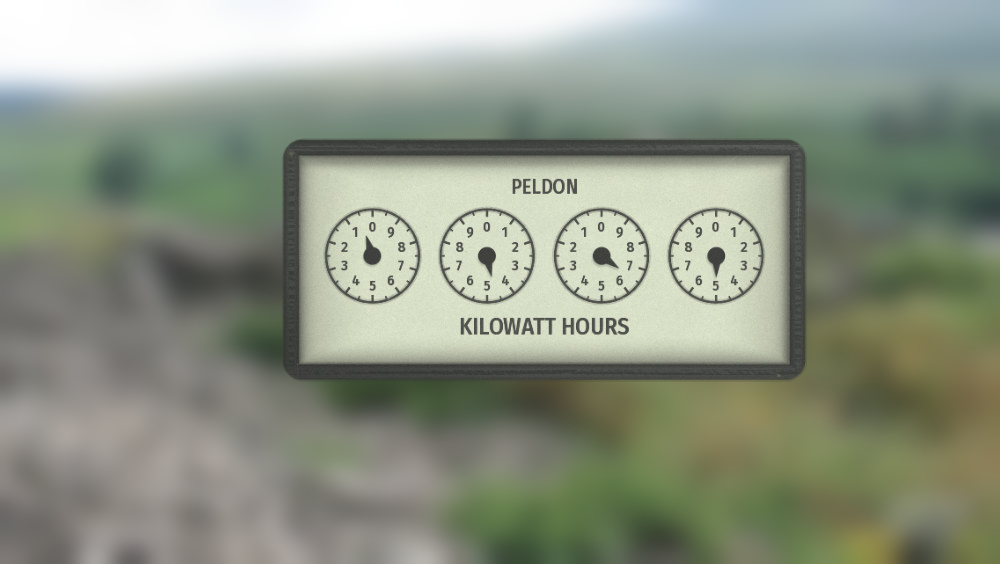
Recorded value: 465 kWh
